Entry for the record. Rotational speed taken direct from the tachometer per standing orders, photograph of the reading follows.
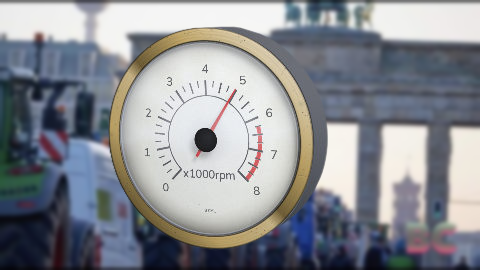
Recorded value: 5000 rpm
